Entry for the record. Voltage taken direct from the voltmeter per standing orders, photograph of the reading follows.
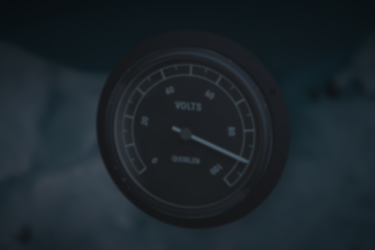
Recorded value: 90 V
